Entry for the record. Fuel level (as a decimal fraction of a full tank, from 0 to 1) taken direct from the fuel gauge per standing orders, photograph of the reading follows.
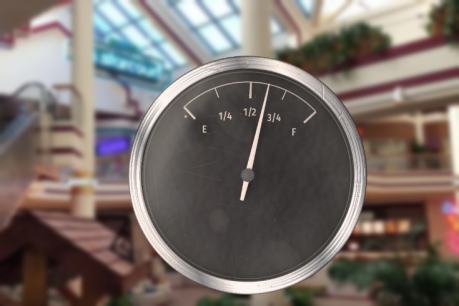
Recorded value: 0.625
